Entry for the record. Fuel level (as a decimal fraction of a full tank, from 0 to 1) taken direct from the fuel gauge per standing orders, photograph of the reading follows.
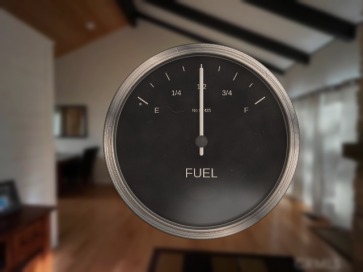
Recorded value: 0.5
